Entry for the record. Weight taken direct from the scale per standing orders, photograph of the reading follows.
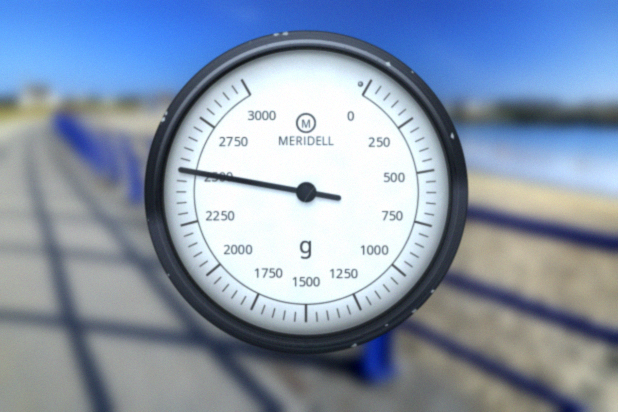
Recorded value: 2500 g
